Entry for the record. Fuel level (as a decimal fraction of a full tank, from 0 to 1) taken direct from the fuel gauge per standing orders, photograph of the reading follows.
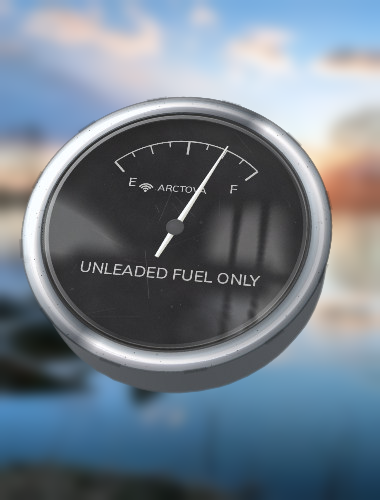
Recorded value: 0.75
